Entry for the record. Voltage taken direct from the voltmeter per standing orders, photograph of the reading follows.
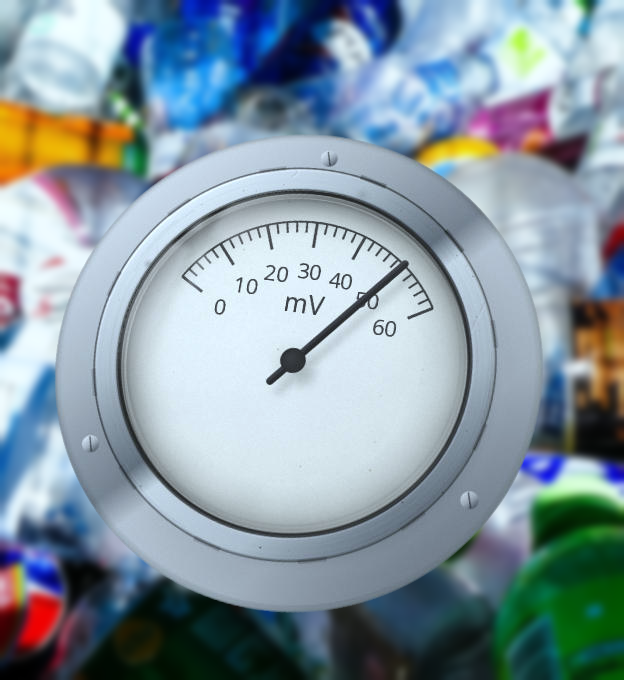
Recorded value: 50 mV
